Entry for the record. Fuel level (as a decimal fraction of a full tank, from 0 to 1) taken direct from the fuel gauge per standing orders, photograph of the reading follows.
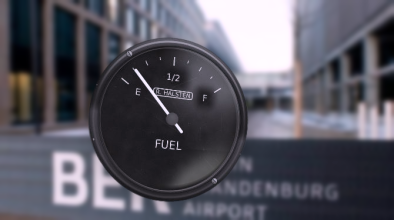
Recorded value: 0.125
